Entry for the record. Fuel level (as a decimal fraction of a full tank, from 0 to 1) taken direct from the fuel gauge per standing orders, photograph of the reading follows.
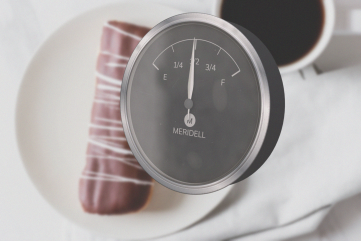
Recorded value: 0.5
